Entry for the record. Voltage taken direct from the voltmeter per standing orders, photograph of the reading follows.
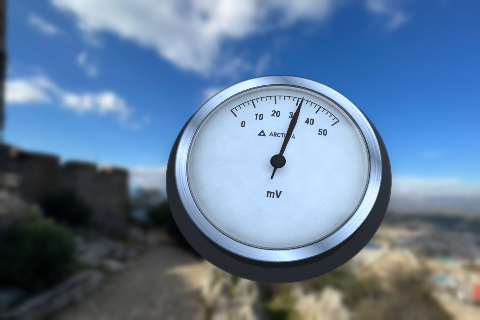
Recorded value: 32 mV
